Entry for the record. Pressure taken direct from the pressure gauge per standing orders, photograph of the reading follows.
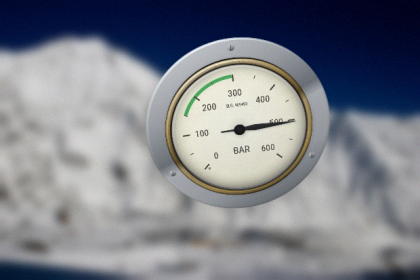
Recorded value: 500 bar
